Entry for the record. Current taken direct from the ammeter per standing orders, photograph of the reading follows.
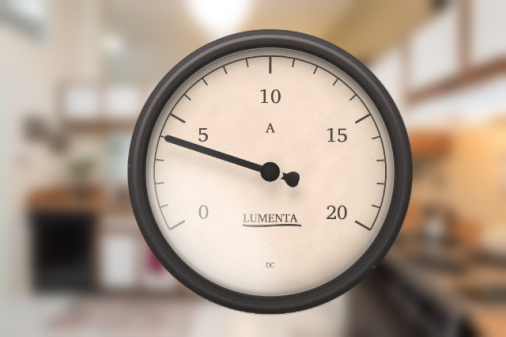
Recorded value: 4 A
